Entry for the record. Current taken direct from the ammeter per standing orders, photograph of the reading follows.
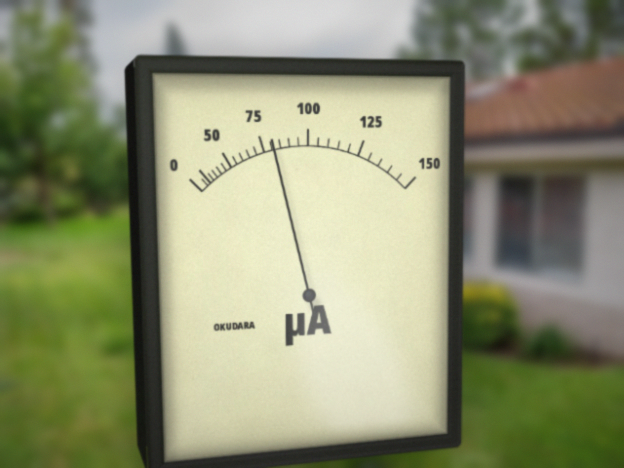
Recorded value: 80 µA
